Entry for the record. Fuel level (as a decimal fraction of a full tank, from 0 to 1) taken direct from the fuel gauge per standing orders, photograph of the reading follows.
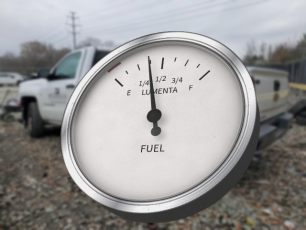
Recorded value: 0.375
